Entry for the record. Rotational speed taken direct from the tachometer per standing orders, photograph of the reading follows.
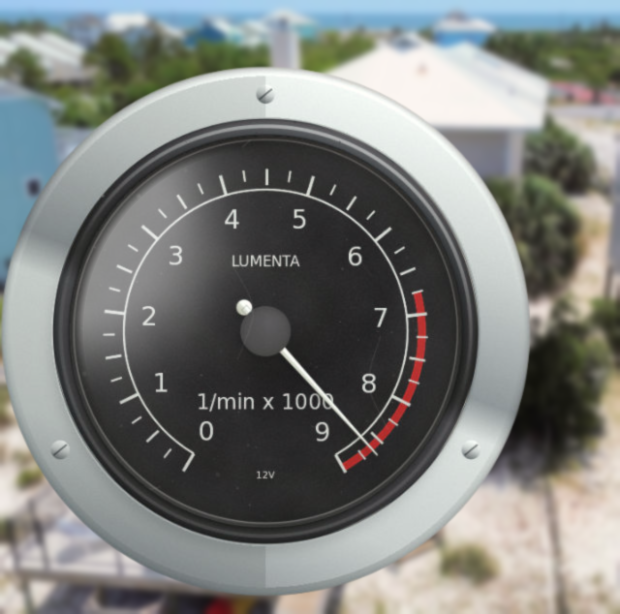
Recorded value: 8625 rpm
